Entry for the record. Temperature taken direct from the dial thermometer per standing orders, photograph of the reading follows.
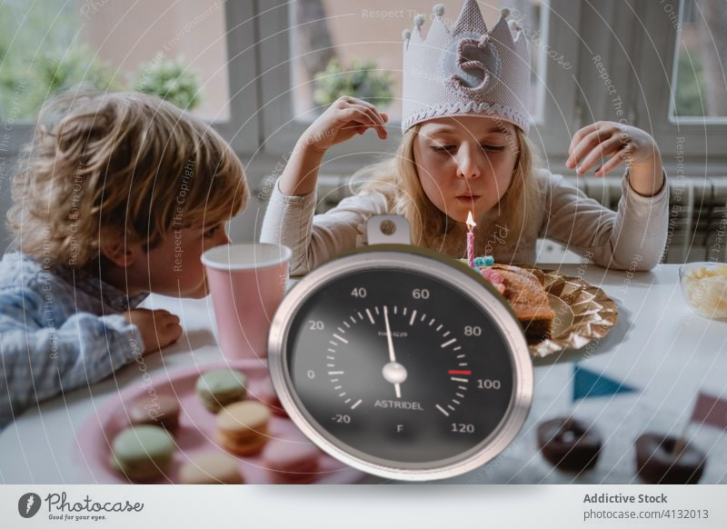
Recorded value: 48 °F
